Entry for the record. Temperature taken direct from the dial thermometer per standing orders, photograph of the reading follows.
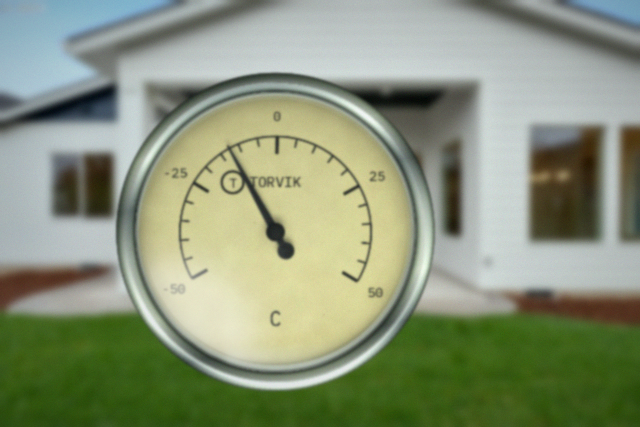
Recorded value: -12.5 °C
